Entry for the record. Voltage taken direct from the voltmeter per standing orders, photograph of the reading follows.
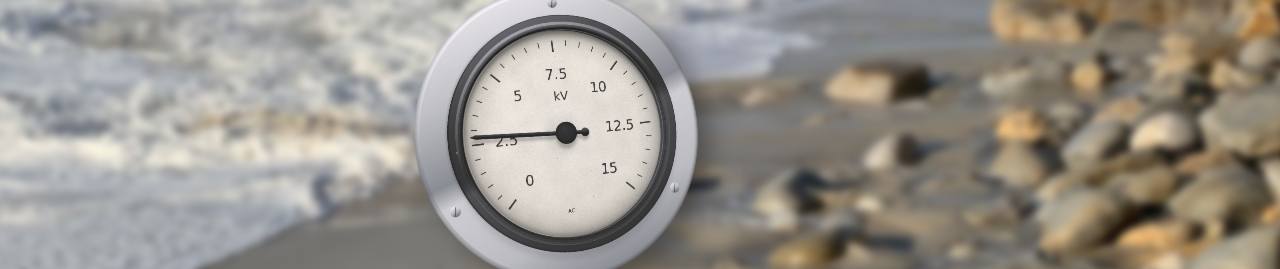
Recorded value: 2.75 kV
